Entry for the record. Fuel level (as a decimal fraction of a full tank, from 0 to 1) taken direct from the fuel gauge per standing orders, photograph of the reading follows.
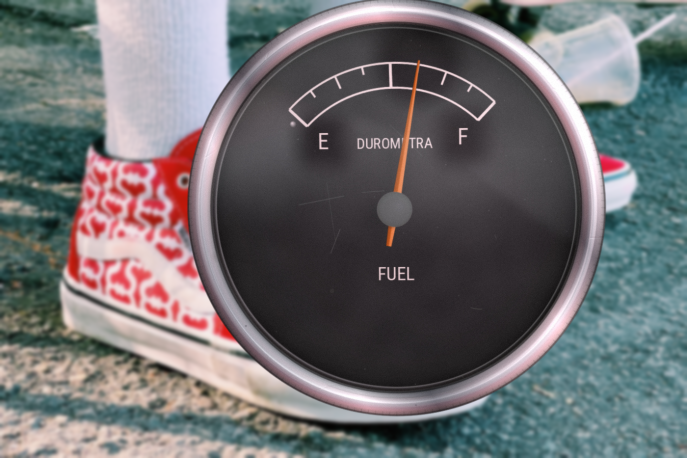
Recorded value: 0.625
